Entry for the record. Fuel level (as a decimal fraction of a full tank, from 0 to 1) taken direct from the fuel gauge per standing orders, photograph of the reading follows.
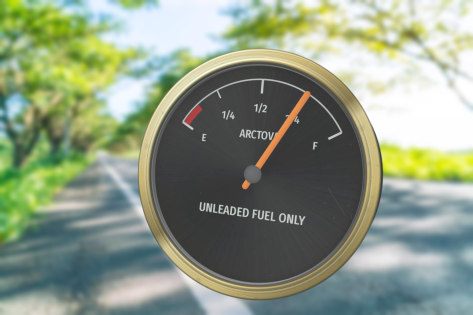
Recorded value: 0.75
